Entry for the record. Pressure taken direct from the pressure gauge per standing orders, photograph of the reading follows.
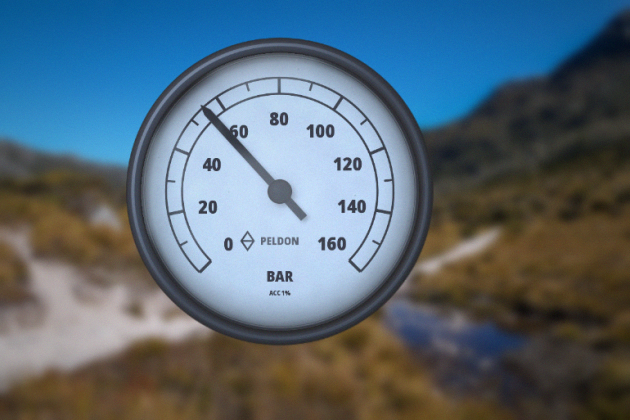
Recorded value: 55 bar
